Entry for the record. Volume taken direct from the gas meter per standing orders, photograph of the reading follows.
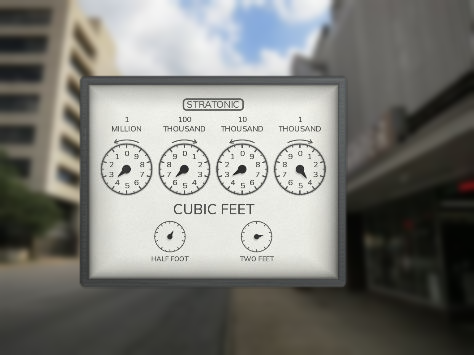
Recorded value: 363400 ft³
